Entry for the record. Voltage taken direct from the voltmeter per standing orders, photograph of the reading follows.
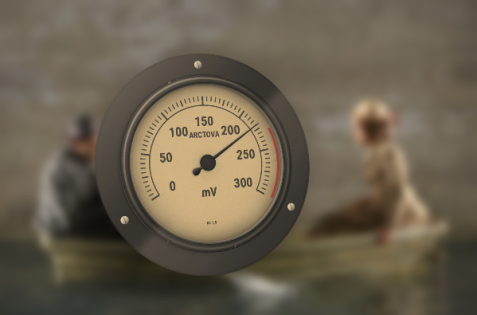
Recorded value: 220 mV
